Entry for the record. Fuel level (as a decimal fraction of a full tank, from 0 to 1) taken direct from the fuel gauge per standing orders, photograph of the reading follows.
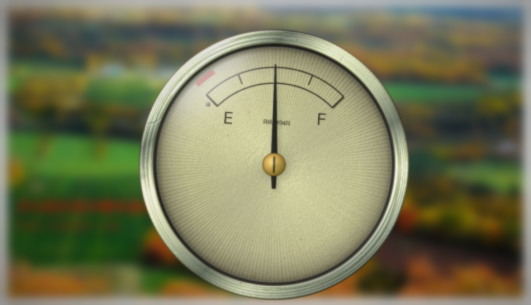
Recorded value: 0.5
